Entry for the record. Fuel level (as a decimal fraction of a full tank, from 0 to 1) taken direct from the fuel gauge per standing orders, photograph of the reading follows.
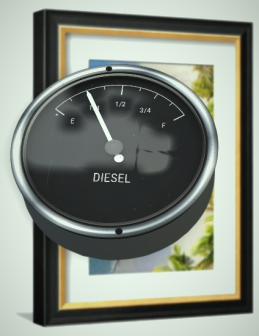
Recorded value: 0.25
